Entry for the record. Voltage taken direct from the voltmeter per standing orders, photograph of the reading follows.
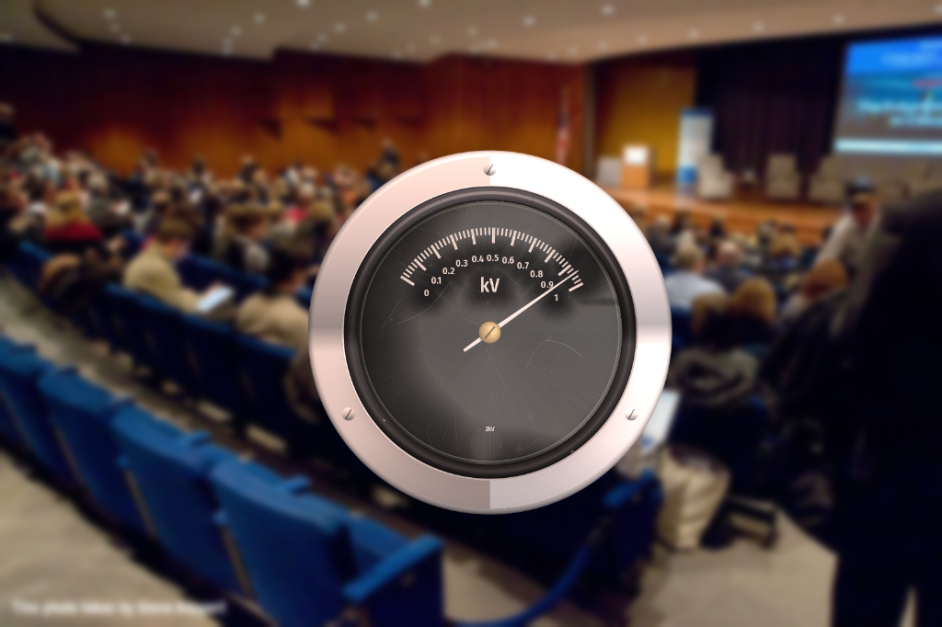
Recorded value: 0.94 kV
